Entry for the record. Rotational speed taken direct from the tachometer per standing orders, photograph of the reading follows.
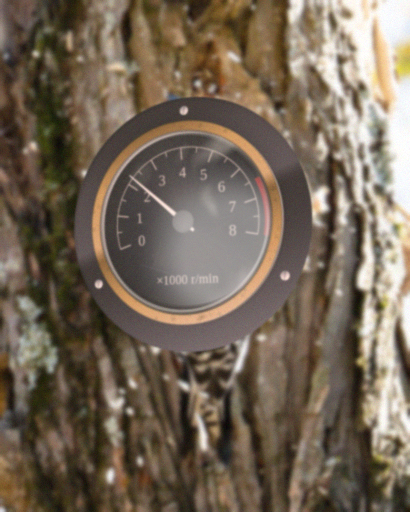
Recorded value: 2250 rpm
